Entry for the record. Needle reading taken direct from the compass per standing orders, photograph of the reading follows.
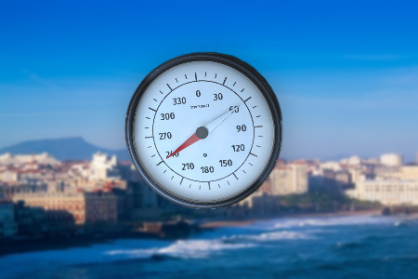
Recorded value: 240 °
